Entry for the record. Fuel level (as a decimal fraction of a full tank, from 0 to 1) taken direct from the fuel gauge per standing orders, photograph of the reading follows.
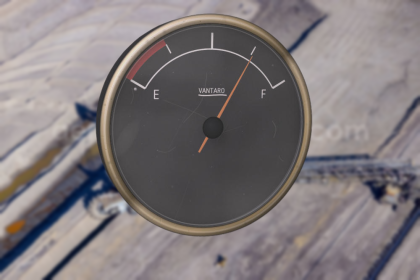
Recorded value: 0.75
